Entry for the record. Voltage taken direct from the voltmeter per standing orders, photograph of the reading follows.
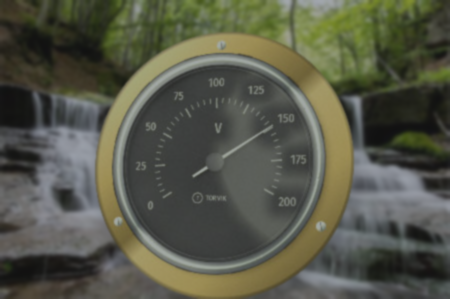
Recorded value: 150 V
